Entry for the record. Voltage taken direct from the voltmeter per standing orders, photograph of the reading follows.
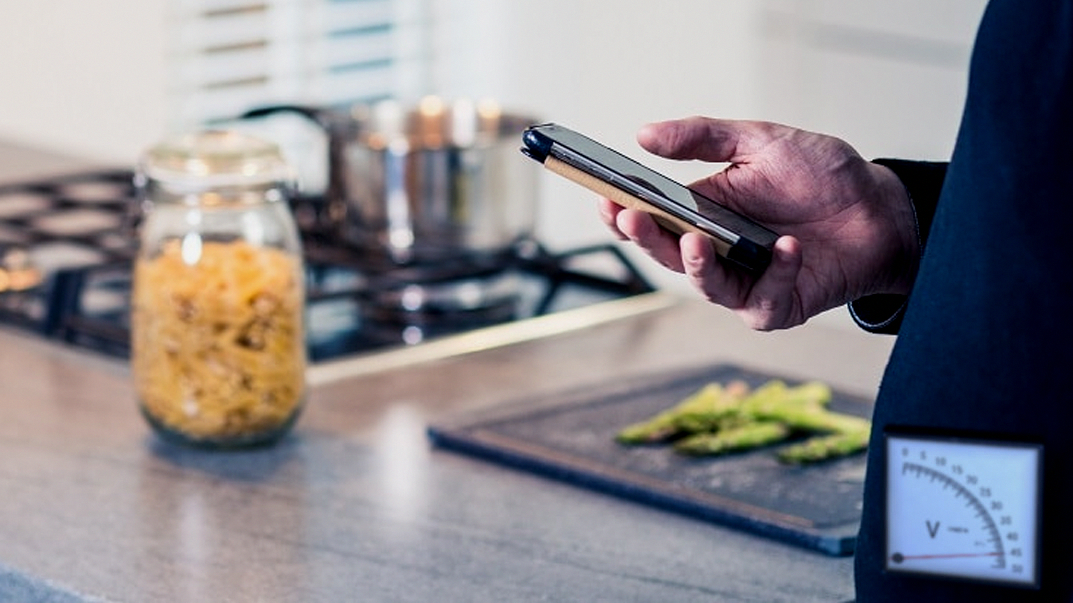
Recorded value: 45 V
